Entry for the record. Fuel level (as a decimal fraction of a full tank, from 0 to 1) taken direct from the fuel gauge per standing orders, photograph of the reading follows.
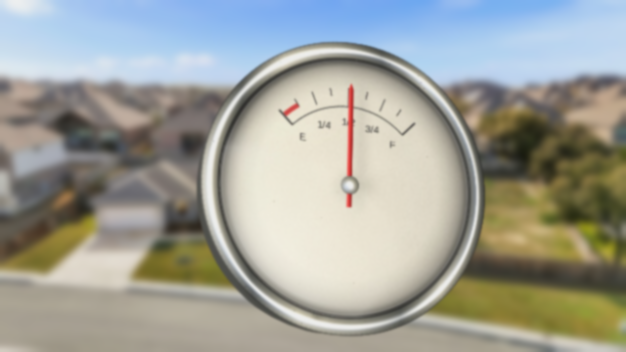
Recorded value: 0.5
